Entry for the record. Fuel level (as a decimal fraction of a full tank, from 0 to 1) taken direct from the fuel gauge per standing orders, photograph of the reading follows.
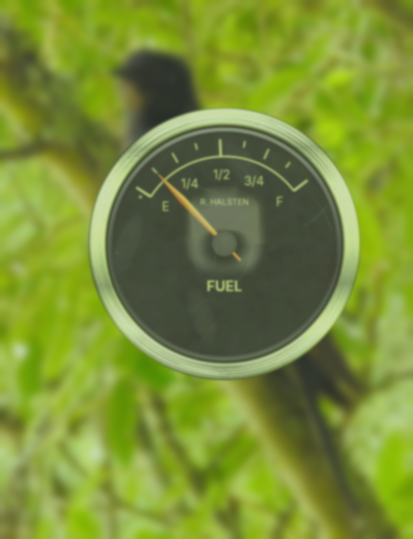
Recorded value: 0.125
